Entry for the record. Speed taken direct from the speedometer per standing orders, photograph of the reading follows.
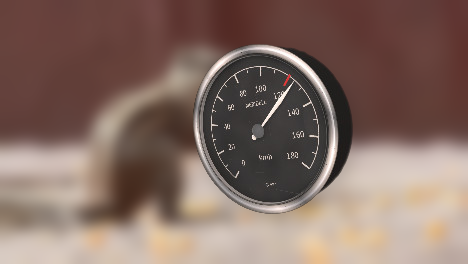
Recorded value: 125 km/h
